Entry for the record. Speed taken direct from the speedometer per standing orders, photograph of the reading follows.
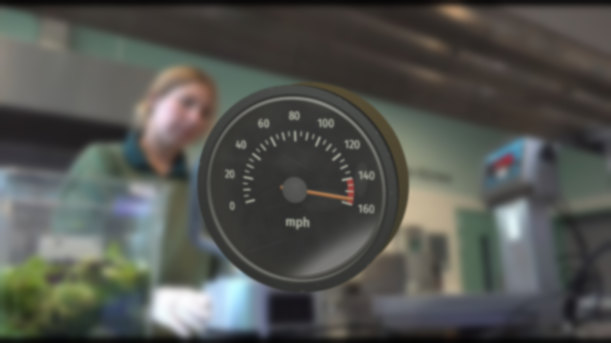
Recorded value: 155 mph
